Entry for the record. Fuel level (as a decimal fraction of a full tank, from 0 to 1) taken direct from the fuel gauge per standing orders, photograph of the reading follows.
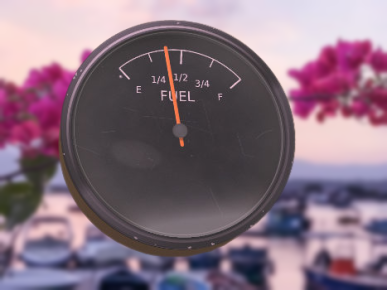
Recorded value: 0.375
